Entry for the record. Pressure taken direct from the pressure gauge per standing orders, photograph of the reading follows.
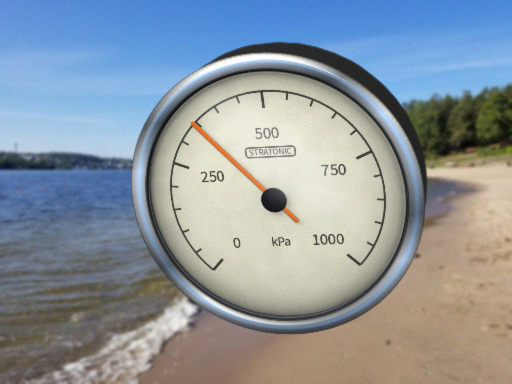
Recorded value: 350 kPa
